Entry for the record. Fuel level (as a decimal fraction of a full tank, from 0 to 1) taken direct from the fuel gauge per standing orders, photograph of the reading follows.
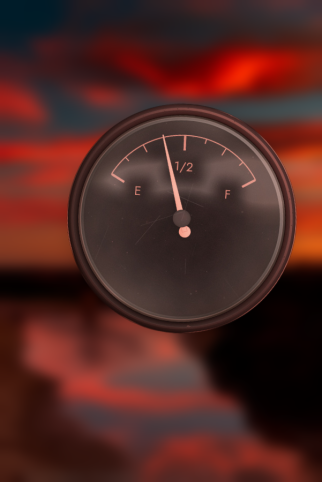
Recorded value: 0.375
